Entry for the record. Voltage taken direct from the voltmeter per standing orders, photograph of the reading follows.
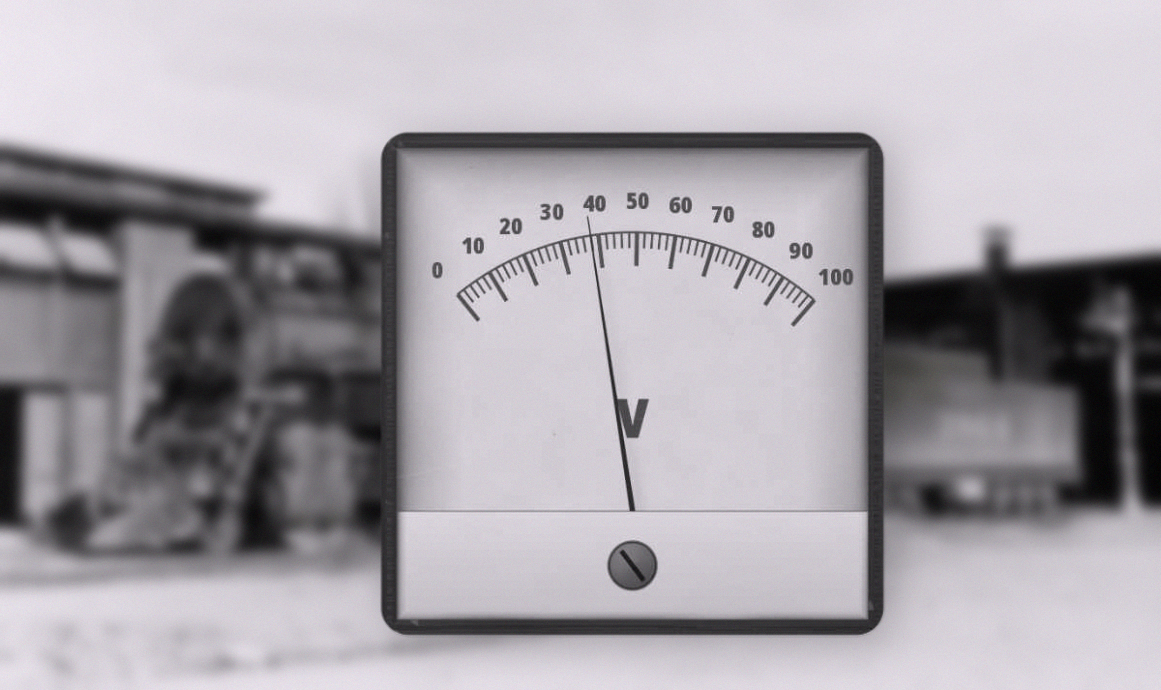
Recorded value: 38 V
